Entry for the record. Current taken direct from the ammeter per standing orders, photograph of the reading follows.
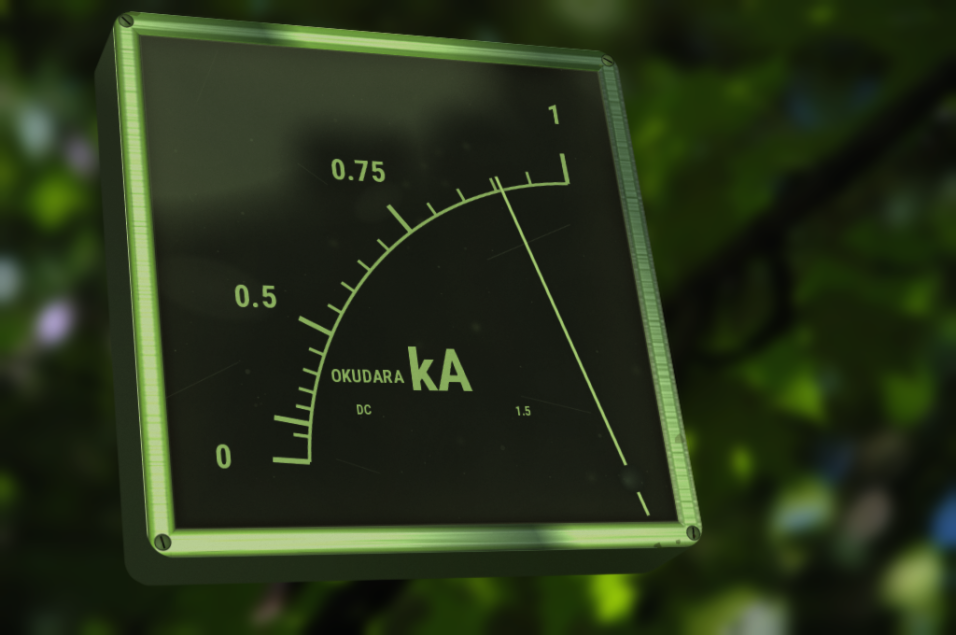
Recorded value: 0.9 kA
